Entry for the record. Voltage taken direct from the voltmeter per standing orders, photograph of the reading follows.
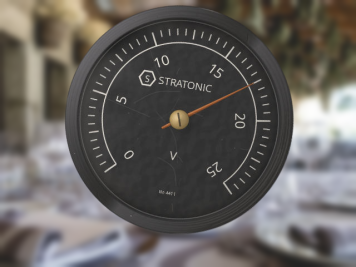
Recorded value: 17.5 V
